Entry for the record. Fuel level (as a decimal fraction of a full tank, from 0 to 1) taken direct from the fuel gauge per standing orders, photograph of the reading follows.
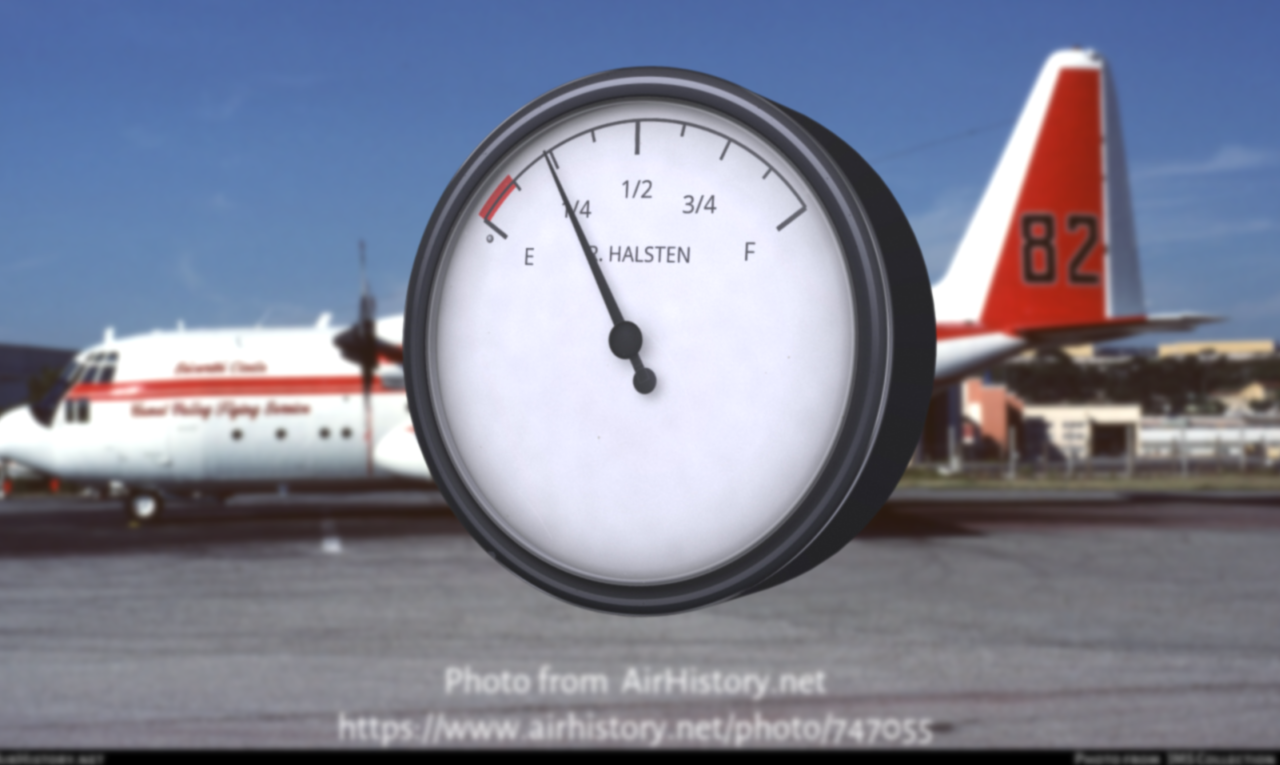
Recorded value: 0.25
